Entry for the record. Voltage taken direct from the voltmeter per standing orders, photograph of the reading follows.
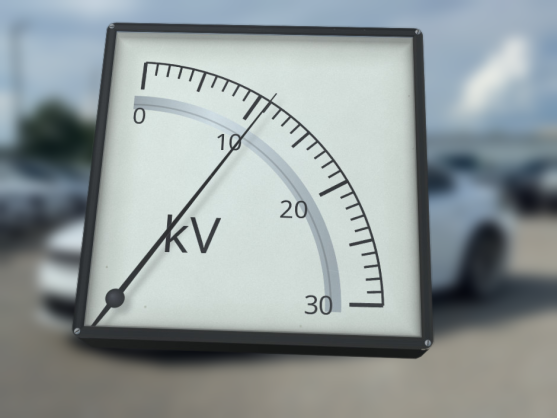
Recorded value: 11 kV
